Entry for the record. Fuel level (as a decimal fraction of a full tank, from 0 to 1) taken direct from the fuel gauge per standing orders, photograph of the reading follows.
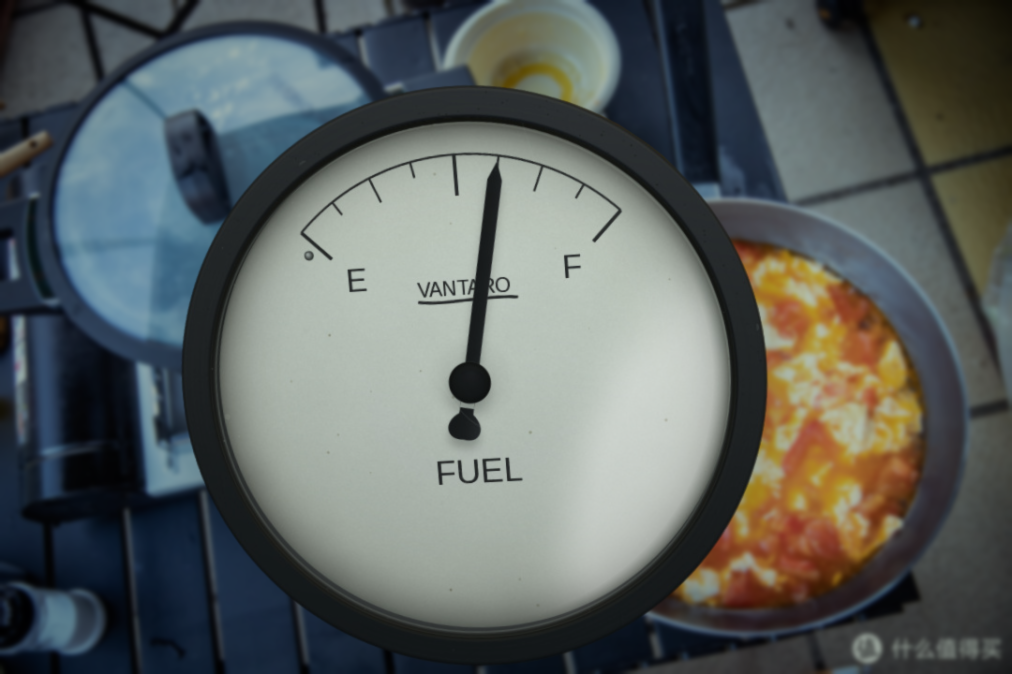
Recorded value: 0.625
